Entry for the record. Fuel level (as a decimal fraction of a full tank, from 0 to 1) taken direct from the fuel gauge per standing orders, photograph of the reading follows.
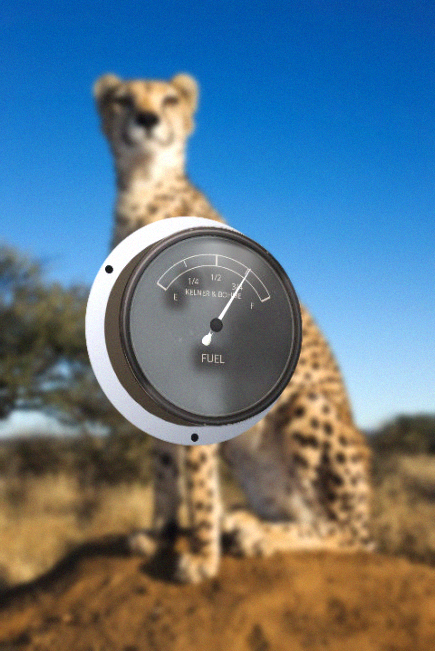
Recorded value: 0.75
